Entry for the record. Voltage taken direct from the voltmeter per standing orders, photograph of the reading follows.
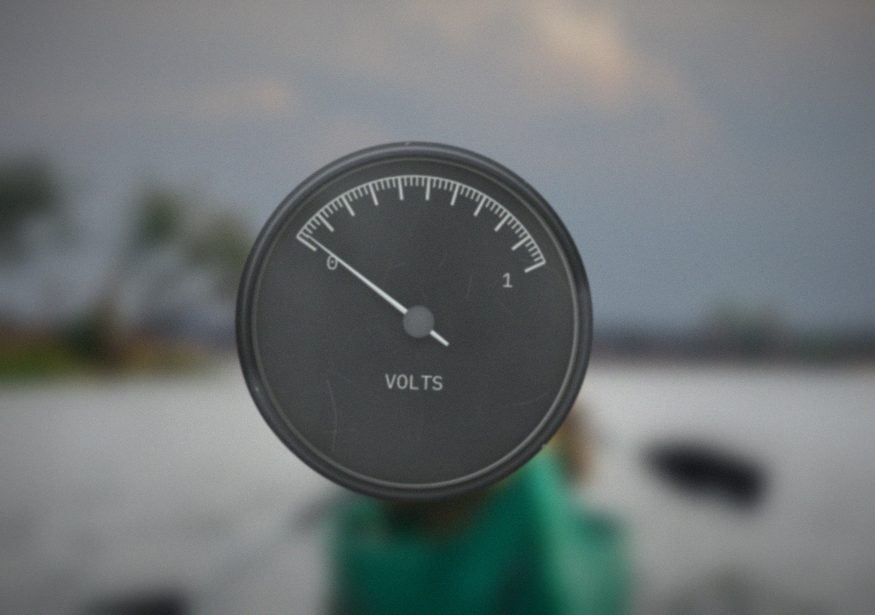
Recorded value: 0.02 V
